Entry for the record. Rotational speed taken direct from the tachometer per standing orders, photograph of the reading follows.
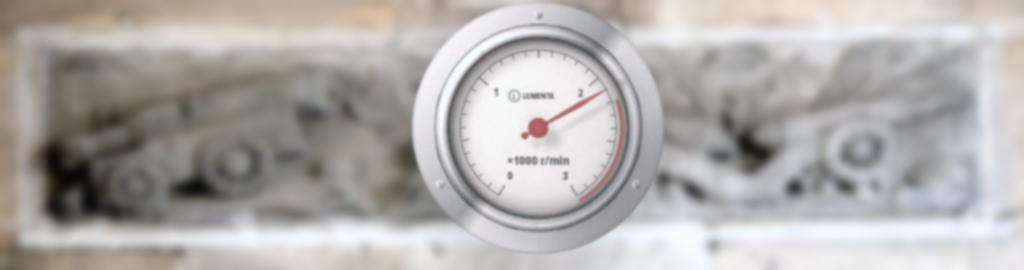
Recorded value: 2100 rpm
